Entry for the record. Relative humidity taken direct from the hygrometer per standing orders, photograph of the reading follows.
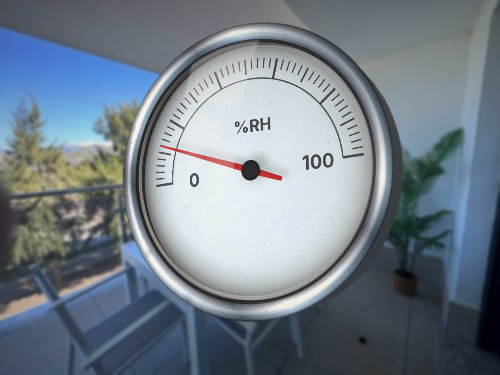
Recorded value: 12 %
